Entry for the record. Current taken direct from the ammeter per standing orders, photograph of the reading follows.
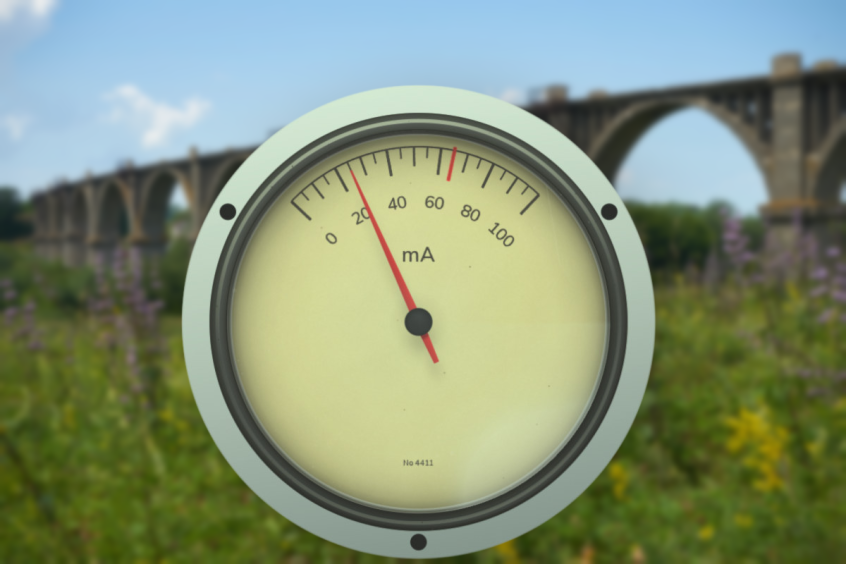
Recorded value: 25 mA
